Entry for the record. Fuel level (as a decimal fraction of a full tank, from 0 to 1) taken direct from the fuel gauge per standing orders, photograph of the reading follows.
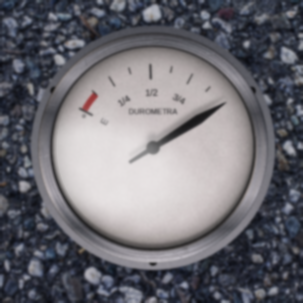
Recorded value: 1
